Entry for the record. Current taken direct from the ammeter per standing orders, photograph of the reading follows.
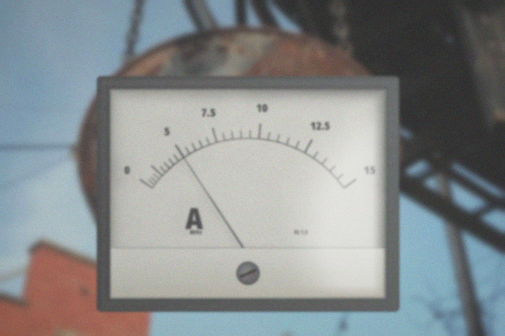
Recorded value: 5 A
